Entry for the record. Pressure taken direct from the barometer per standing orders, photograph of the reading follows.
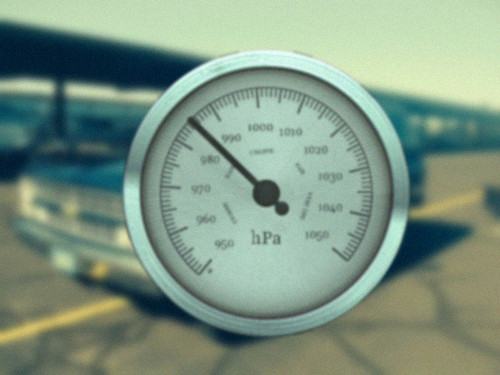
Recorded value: 985 hPa
